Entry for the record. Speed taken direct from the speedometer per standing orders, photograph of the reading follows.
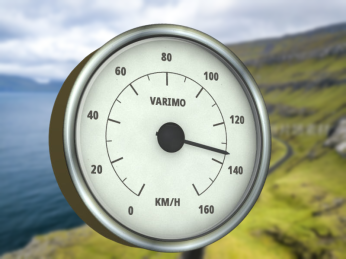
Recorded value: 135 km/h
